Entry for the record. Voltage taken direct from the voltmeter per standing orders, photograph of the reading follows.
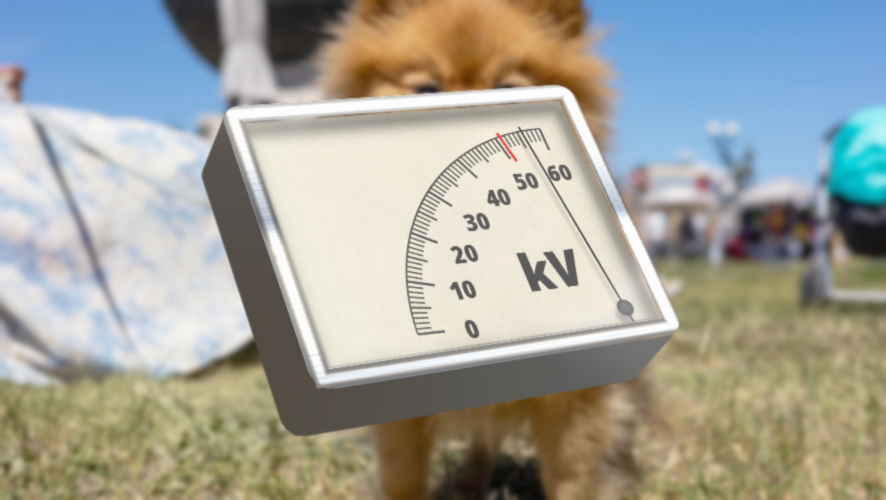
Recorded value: 55 kV
